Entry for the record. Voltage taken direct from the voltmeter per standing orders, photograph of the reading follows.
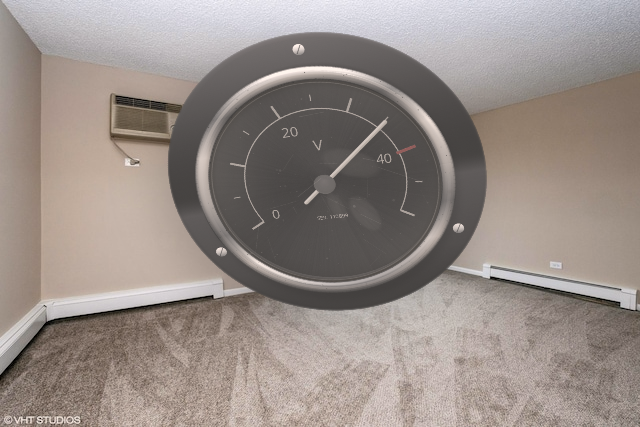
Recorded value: 35 V
